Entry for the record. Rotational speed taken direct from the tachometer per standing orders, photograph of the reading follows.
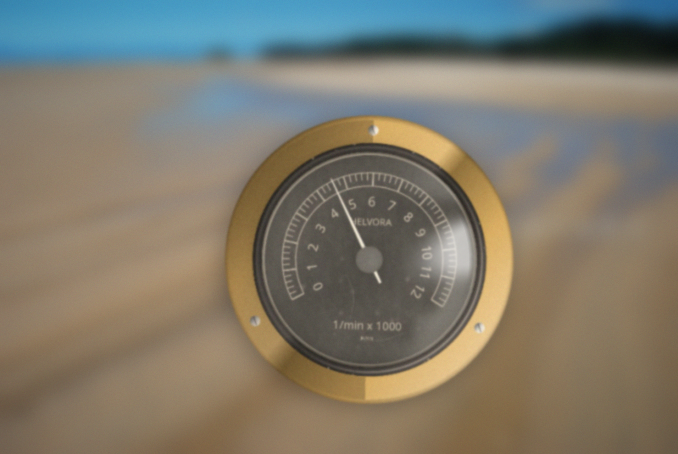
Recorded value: 4600 rpm
